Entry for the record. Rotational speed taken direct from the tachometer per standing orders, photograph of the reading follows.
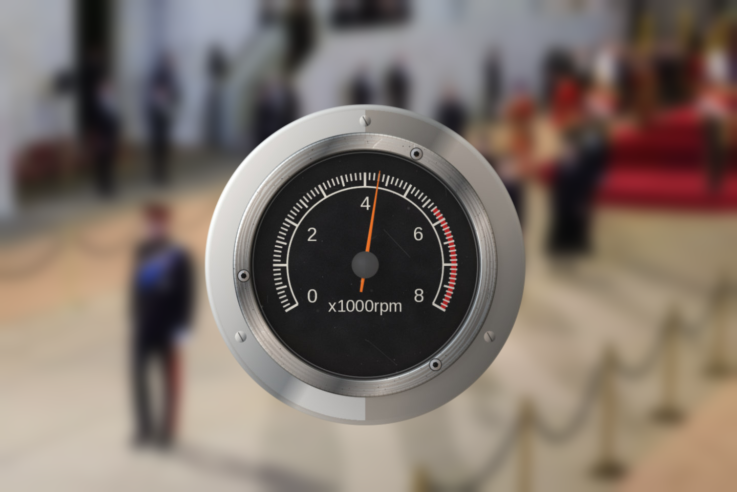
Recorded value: 4300 rpm
